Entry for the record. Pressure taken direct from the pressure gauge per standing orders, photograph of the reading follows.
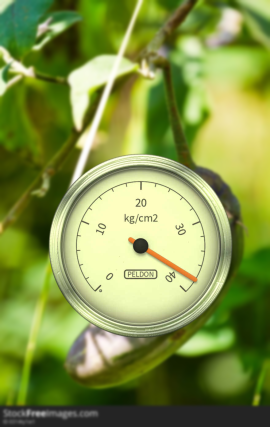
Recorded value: 38 kg/cm²
